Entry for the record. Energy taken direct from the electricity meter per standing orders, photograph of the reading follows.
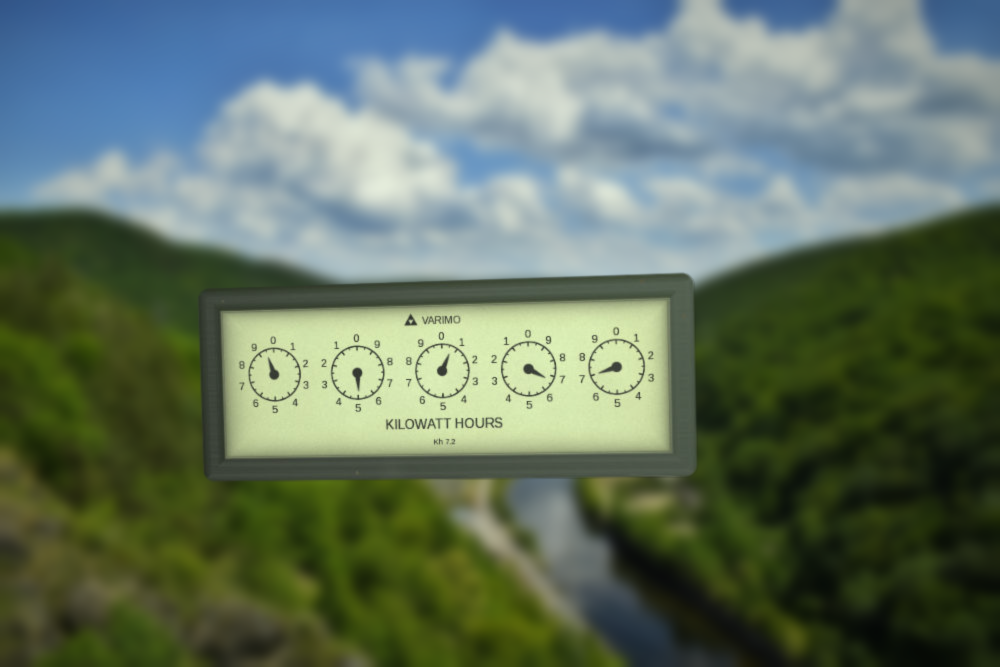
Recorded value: 95067 kWh
